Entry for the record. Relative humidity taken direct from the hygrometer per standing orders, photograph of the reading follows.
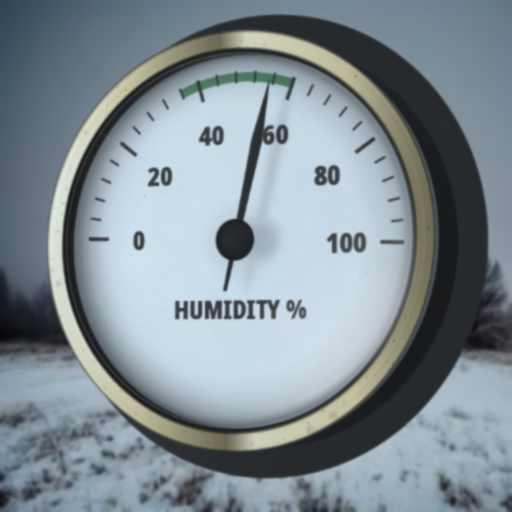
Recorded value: 56 %
